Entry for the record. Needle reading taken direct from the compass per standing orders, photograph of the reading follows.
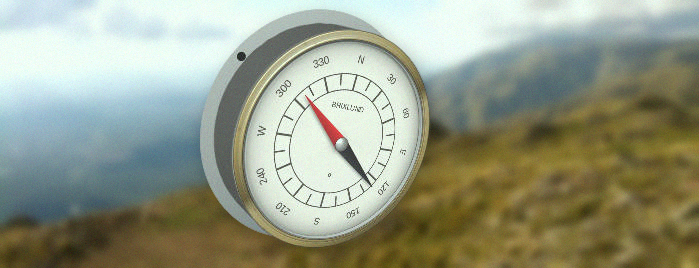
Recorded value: 307.5 °
